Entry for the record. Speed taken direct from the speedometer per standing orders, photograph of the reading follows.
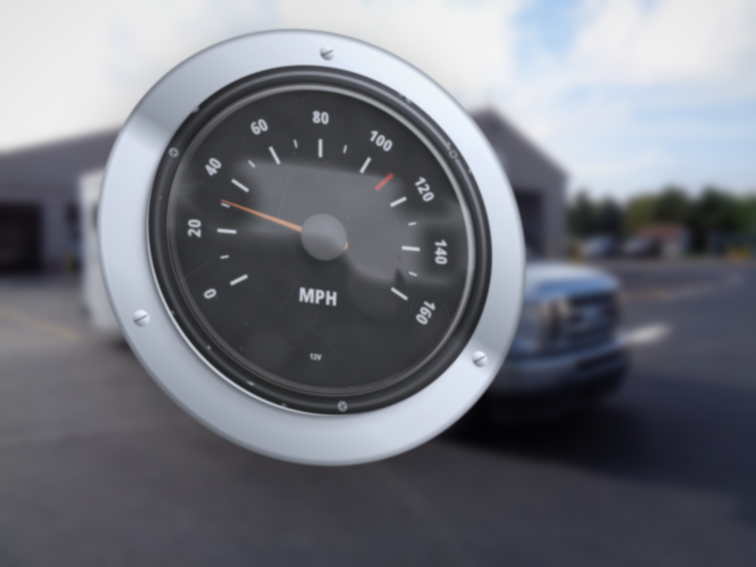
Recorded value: 30 mph
